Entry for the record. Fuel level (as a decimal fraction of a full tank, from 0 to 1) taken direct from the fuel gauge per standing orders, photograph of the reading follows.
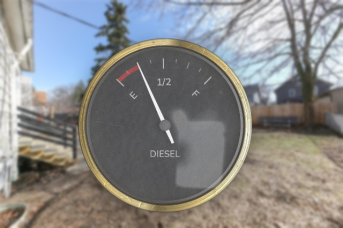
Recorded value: 0.25
